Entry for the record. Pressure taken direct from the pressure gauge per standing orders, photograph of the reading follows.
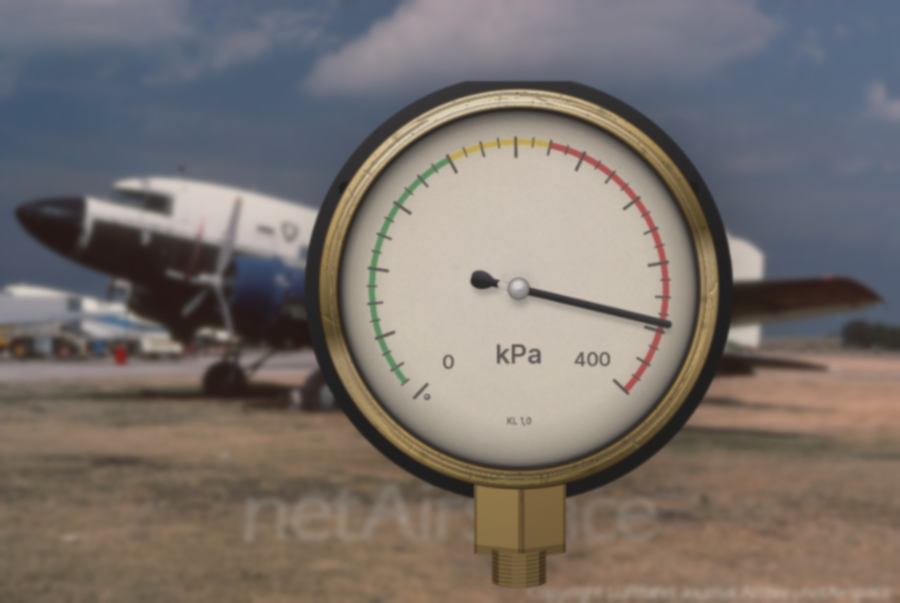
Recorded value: 355 kPa
